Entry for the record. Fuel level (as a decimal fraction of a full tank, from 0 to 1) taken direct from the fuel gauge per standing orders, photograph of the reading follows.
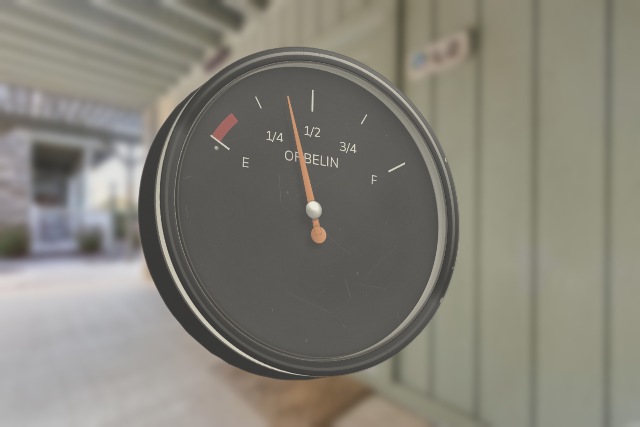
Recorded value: 0.375
